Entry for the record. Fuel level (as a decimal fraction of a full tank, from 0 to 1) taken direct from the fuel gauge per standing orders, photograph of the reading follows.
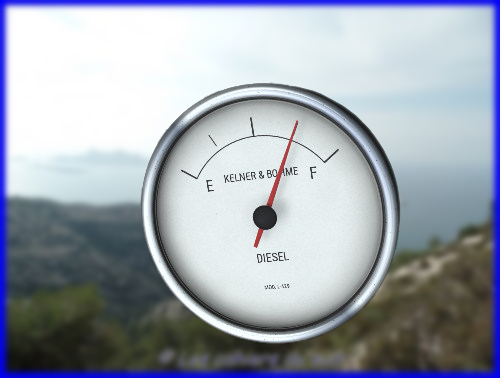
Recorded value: 0.75
